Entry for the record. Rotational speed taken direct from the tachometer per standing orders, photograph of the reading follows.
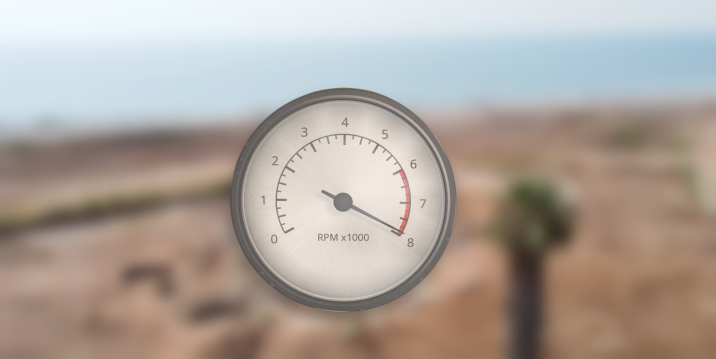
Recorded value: 7875 rpm
